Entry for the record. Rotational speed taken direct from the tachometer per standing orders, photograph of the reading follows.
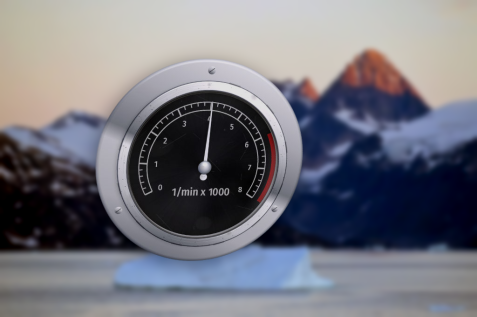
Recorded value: 4000 rpm
